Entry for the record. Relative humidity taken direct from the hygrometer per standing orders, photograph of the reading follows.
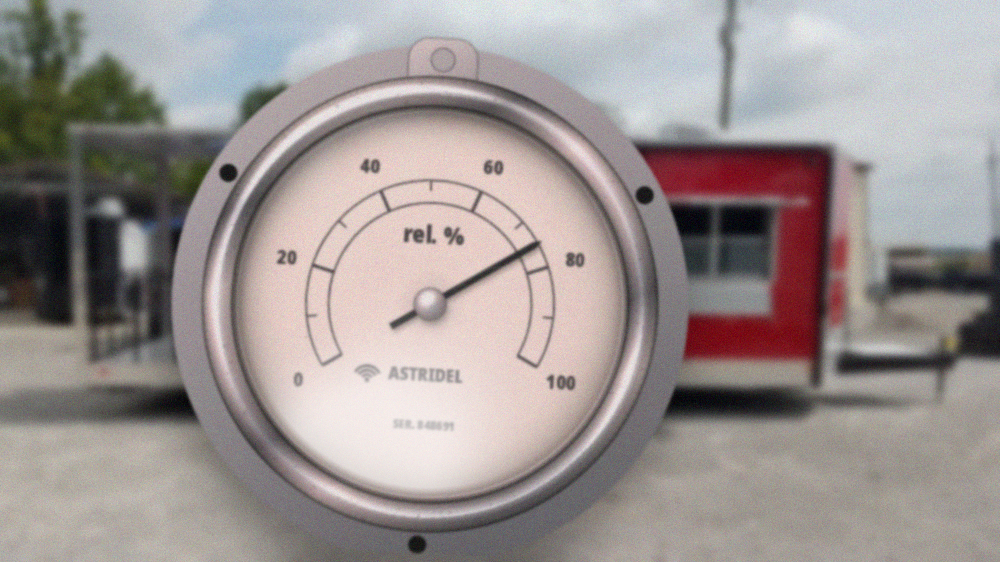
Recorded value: 75 %
